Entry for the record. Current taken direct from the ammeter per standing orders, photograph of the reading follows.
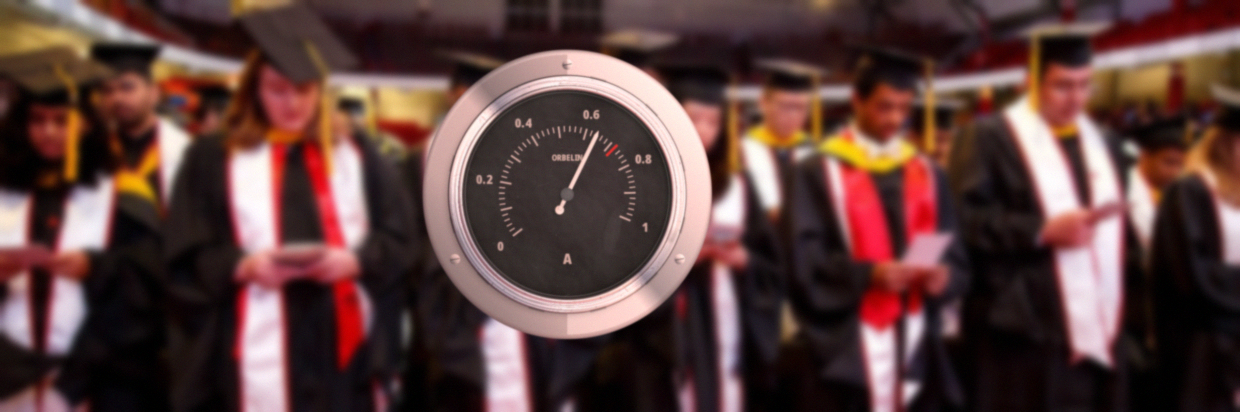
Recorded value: 0.64 A
